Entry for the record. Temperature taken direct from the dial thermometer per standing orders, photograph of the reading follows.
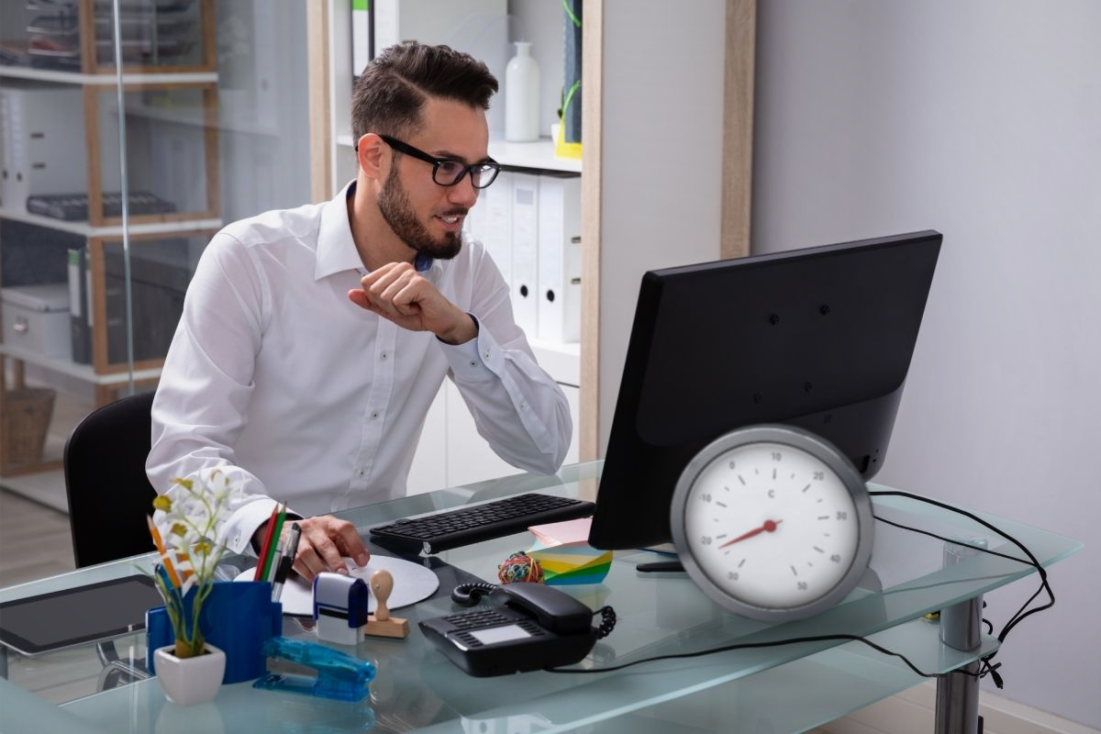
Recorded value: -22.5 °C
